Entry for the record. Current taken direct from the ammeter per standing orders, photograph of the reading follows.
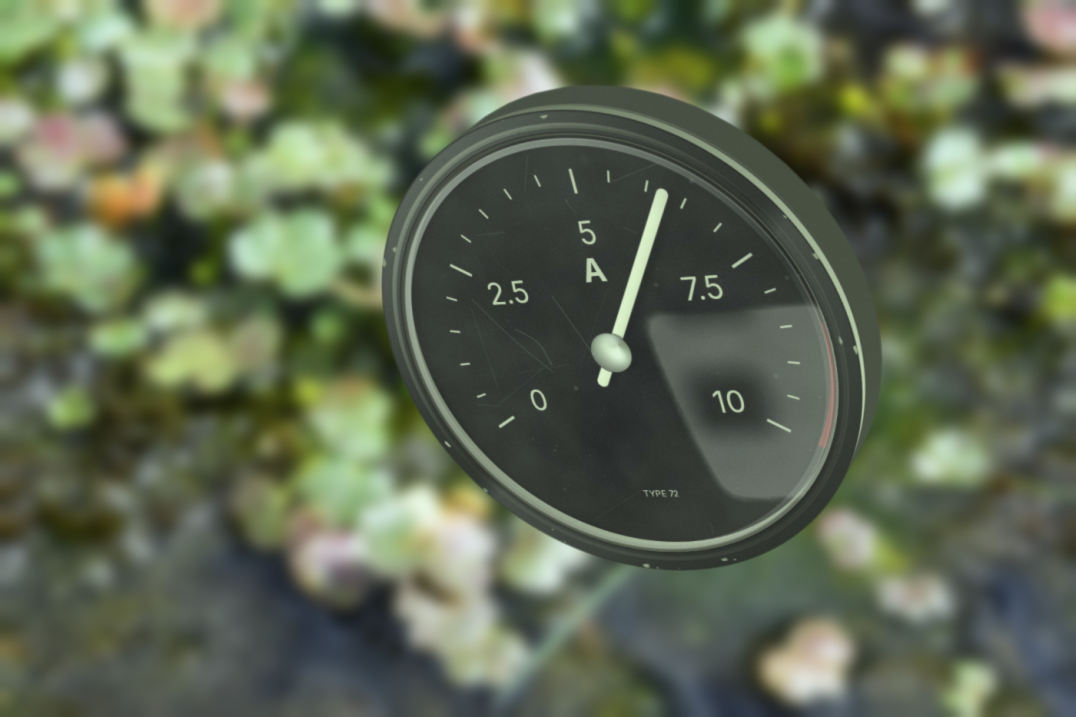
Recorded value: 6.25 A
